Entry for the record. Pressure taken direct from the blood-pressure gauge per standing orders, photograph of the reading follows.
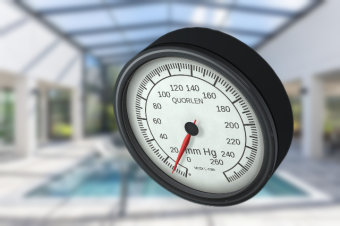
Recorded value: 10 mmHg
